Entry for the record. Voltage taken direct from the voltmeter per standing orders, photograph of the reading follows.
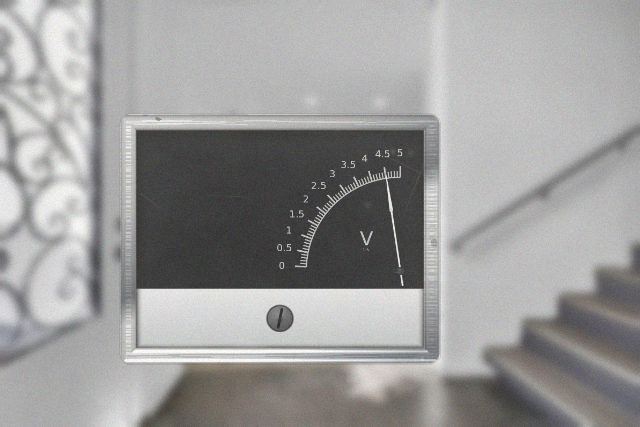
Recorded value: 4.5 V
